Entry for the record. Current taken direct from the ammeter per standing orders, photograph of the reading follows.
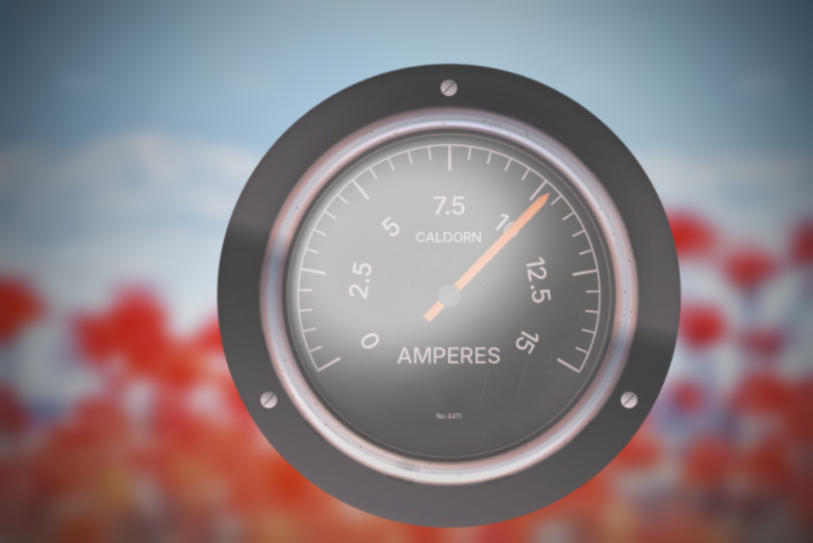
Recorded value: 10.25 A
